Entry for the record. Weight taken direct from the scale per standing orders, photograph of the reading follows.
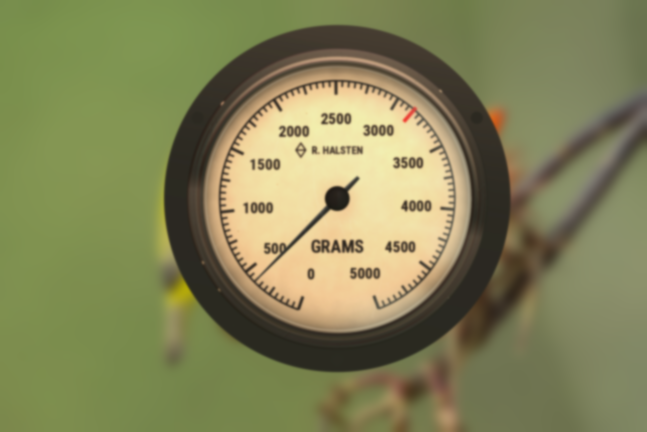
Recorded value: 400 g
